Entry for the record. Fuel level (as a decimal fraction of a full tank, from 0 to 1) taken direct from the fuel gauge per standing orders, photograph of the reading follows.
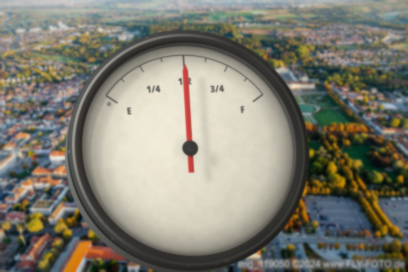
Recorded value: 0.5
